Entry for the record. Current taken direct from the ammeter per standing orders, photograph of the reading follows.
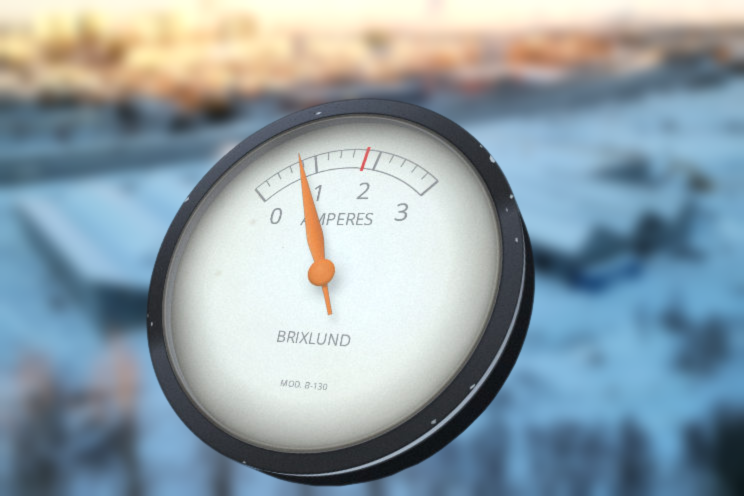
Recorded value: 0.8 A
